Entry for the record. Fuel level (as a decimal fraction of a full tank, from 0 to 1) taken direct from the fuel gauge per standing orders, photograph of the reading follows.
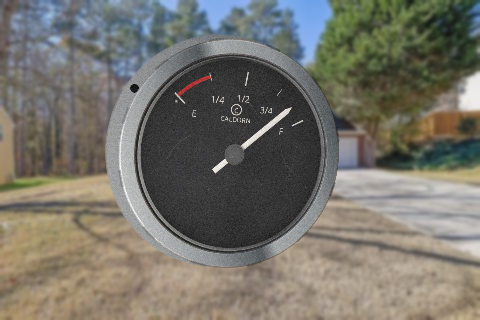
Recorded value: 0.875
